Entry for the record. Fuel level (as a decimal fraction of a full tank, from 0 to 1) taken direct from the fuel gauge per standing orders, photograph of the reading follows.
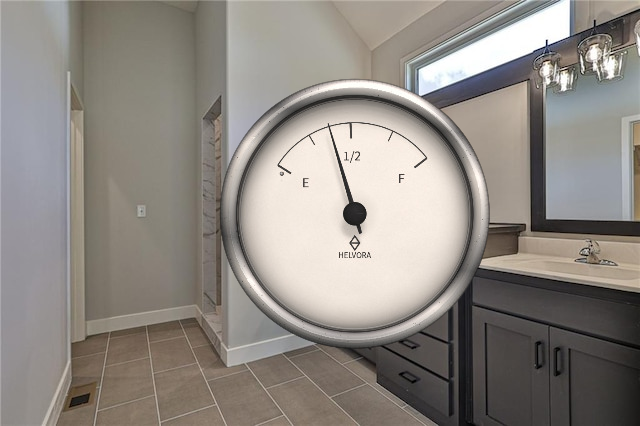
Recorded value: 0.375
